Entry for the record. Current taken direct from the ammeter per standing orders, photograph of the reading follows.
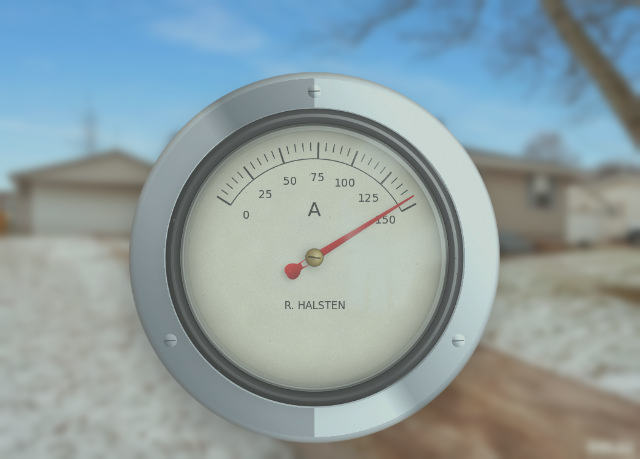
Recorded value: 145 A
